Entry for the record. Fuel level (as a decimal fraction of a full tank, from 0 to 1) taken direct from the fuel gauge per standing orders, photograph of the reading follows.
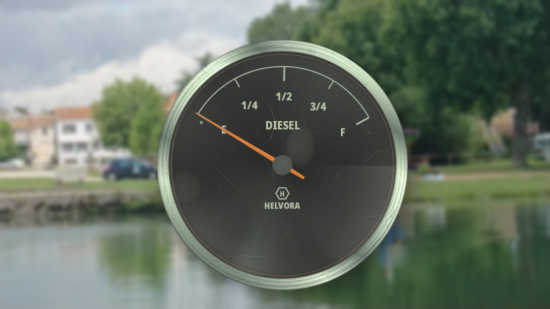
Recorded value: 0
